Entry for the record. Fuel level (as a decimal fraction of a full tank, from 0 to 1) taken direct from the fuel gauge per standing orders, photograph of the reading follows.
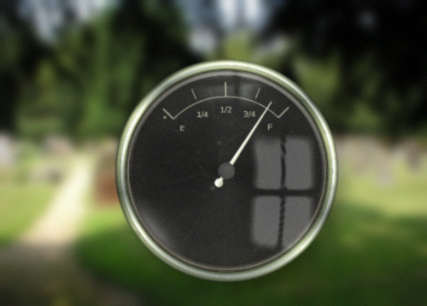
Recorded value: 0.875
